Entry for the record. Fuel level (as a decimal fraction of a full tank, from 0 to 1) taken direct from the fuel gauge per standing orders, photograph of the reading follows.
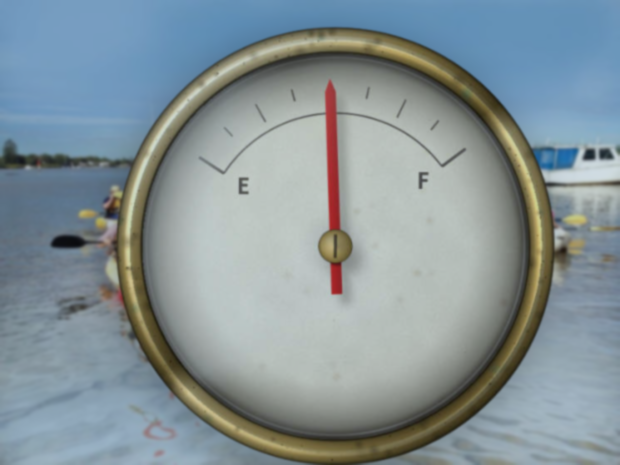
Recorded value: 0.5
